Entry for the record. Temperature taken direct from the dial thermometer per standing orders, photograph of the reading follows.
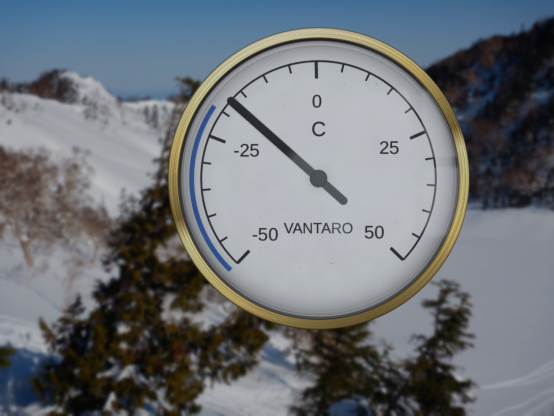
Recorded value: -17.5 °C
